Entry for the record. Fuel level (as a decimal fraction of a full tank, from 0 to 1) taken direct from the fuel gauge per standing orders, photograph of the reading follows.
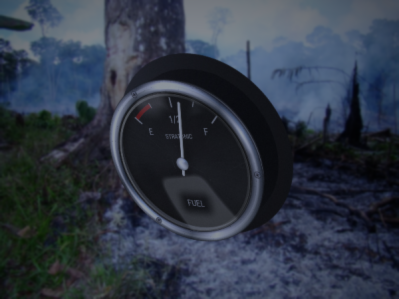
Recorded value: 0.625
